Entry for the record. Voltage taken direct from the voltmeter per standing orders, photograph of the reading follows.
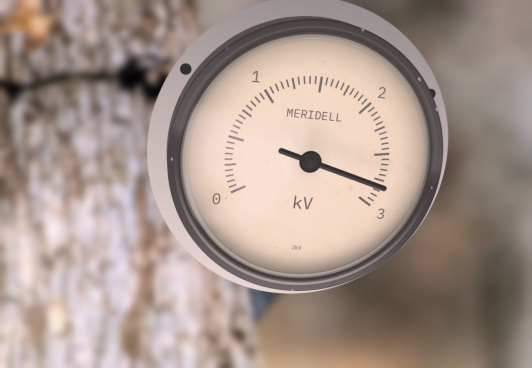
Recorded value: 2.8 kV
